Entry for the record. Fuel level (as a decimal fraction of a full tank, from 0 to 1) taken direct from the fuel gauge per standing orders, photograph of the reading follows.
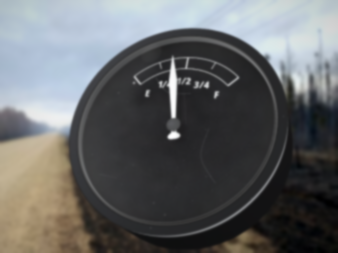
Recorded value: 0.375
